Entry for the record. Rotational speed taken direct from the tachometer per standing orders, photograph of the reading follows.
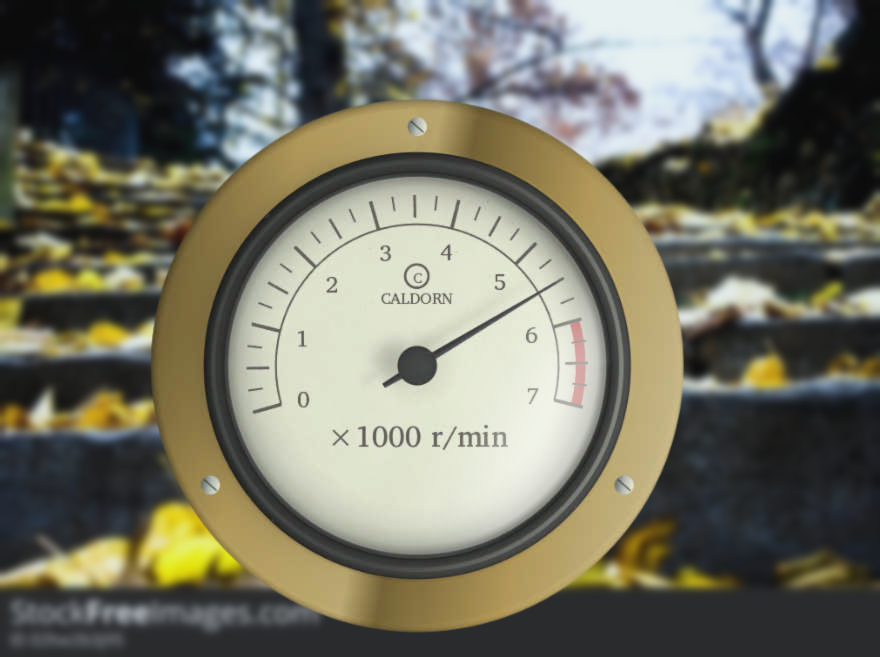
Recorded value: 5500 rpm
